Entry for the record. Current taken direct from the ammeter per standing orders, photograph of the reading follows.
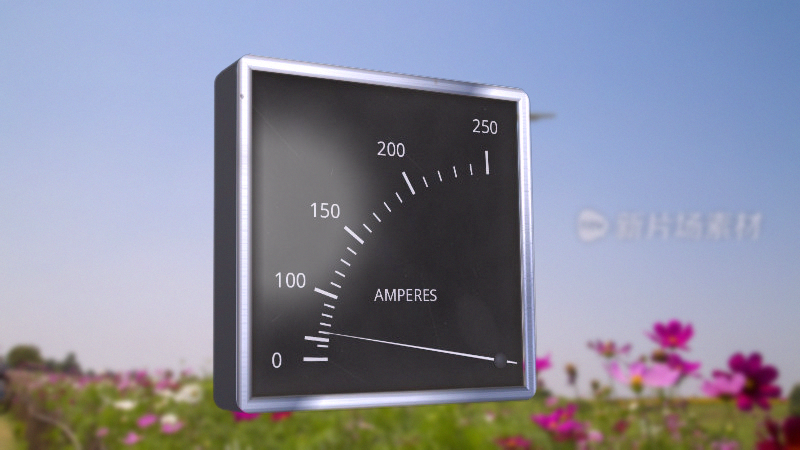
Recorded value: 60 A
